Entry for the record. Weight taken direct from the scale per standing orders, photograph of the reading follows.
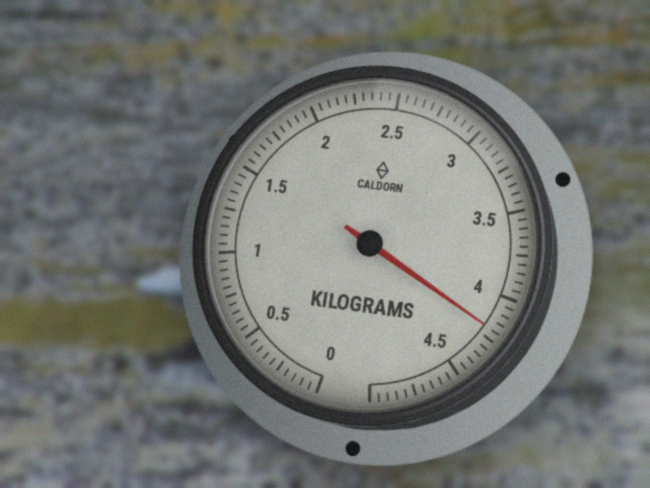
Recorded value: 4.2 kg
